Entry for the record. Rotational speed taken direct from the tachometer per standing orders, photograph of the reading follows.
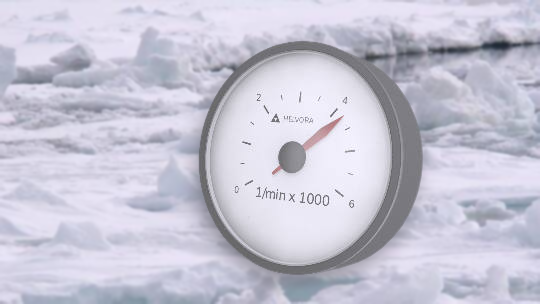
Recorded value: 4250 rpm
